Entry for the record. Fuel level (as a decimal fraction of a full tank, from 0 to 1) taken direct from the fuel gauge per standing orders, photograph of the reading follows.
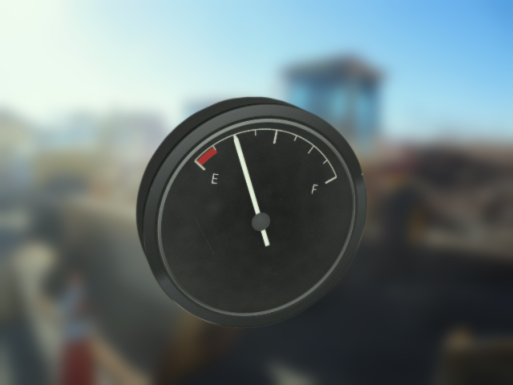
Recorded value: 0.25
